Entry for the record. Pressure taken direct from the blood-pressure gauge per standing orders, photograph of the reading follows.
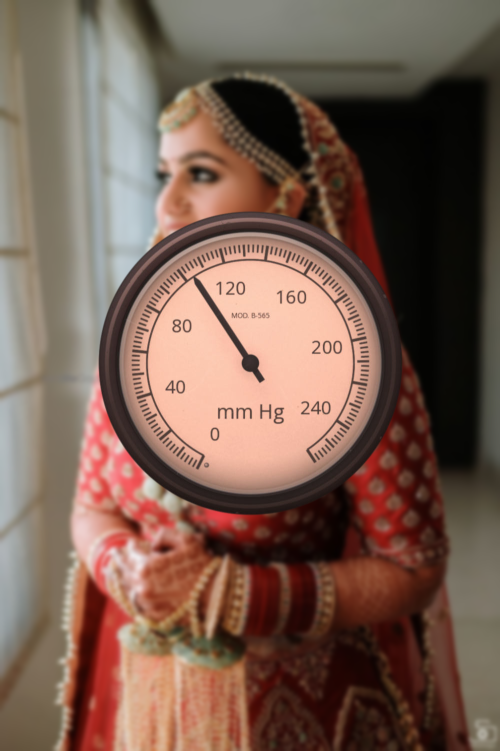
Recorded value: 104 mmHg
